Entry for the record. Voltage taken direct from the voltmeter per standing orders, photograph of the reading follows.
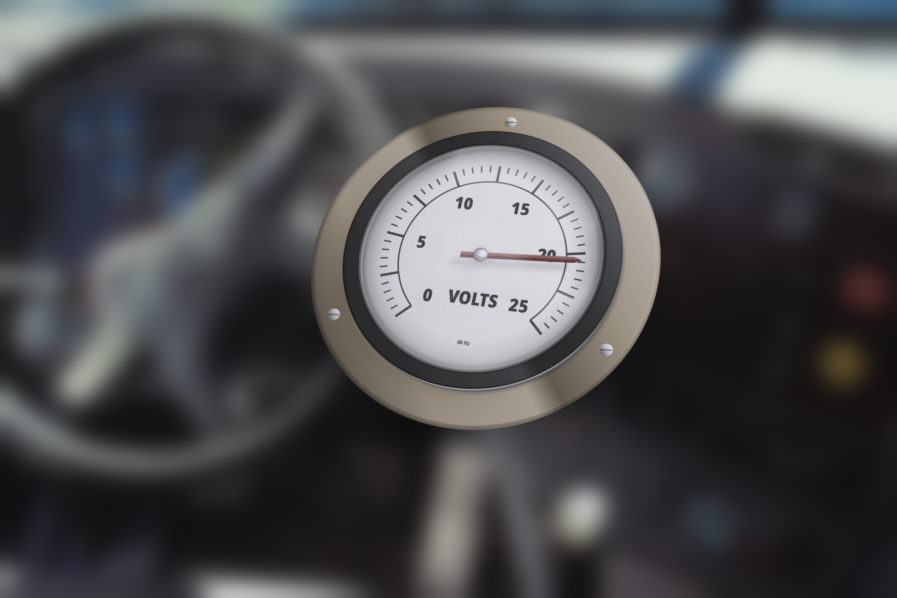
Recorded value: 20.5 V
